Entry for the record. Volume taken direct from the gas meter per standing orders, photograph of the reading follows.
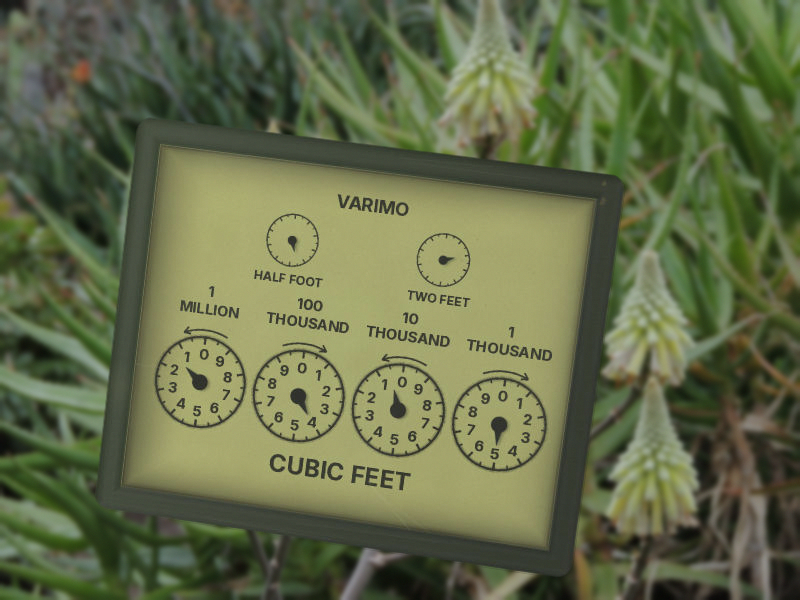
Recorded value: 140500 ft³
